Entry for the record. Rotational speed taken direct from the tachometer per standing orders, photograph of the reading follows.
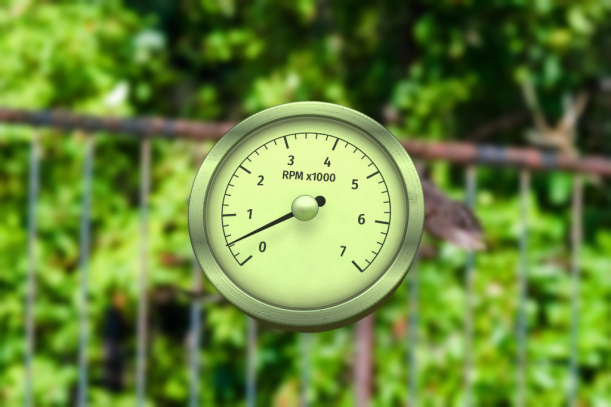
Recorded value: 400 rpm
